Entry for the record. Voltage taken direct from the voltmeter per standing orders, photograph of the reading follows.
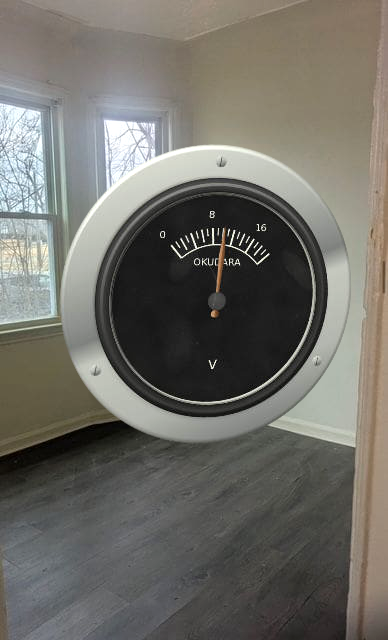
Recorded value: 10 V
